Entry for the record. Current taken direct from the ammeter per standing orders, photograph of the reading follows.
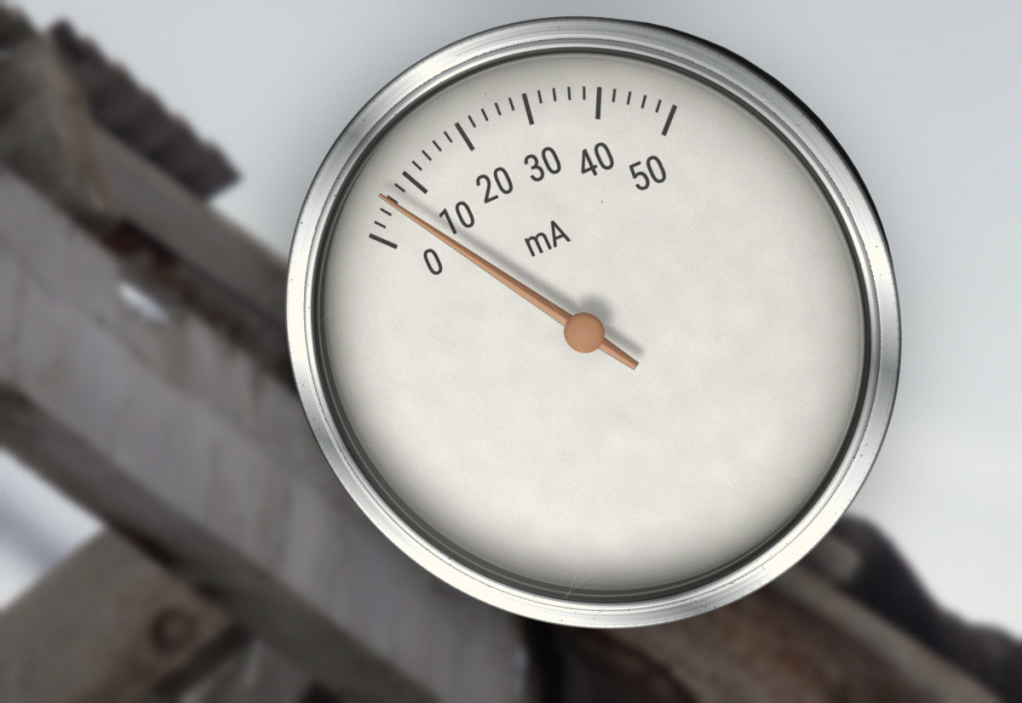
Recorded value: 6 mA
